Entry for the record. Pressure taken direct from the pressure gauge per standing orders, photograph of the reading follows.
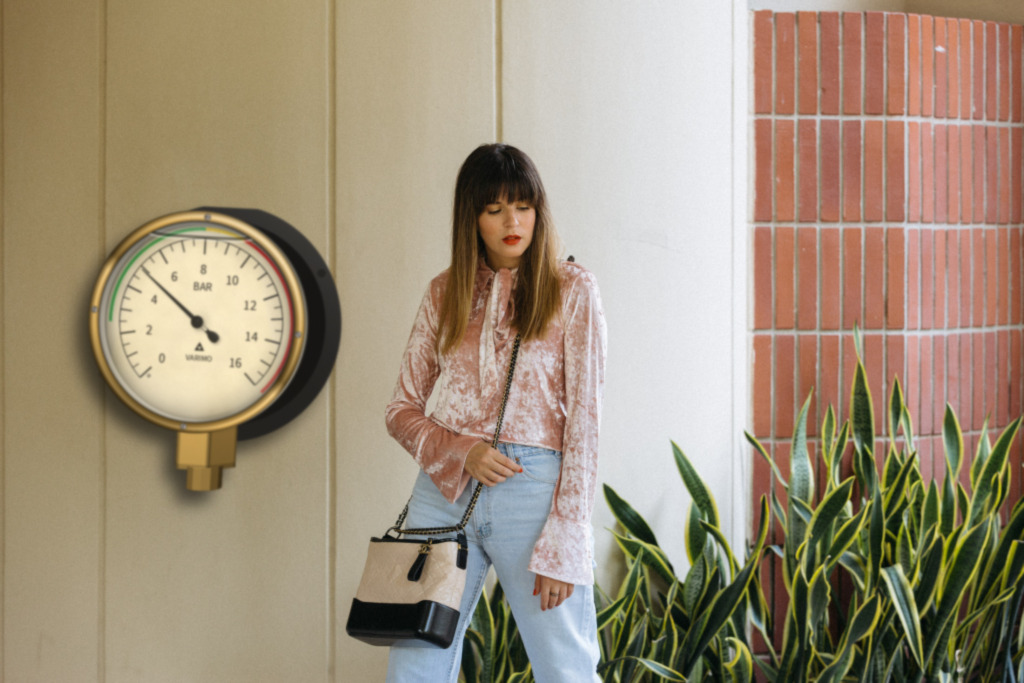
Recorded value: 5 bar
